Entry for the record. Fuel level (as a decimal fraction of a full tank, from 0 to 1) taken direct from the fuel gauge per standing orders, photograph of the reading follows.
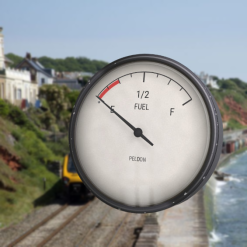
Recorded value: 0
